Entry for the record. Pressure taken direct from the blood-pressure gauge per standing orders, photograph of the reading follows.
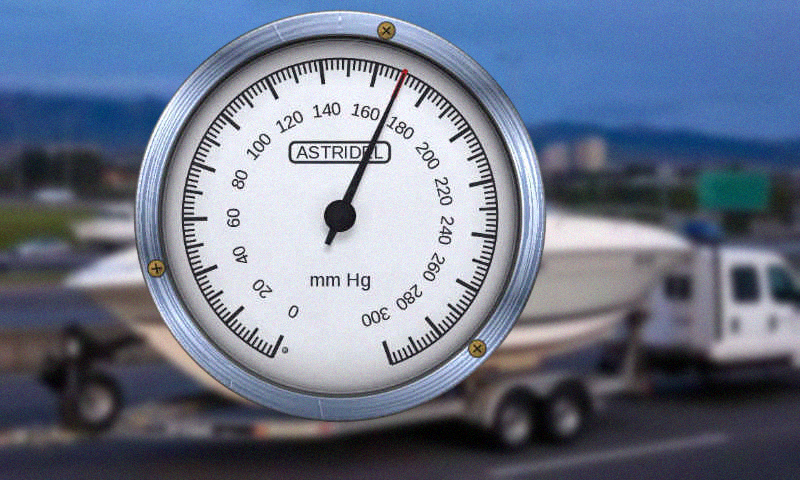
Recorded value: 170 mmHg
